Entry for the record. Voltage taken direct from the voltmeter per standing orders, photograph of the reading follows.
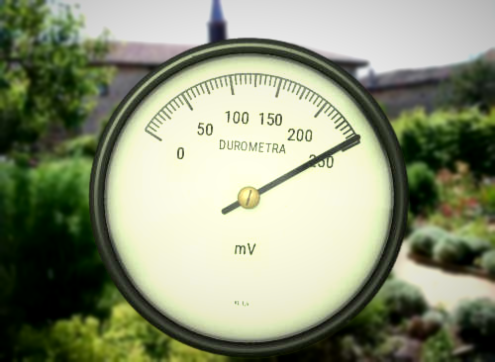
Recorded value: 245 mV
